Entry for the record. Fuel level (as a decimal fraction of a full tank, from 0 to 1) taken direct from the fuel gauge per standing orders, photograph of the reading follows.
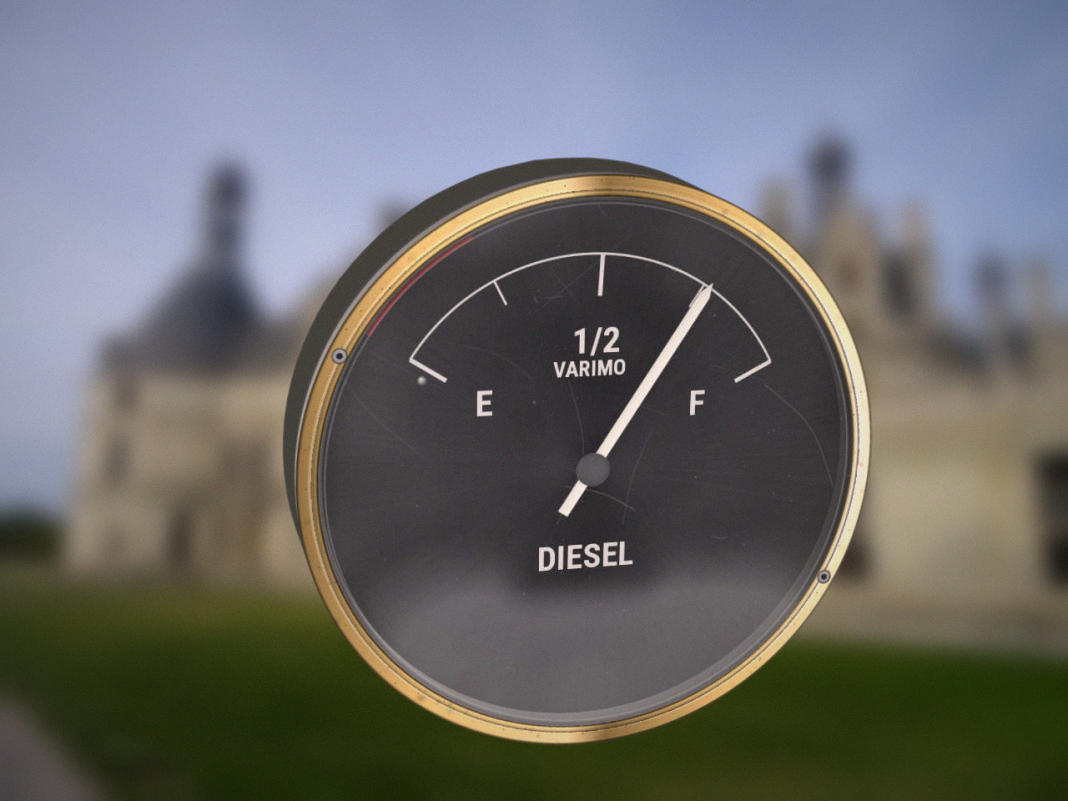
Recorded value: 0.75
